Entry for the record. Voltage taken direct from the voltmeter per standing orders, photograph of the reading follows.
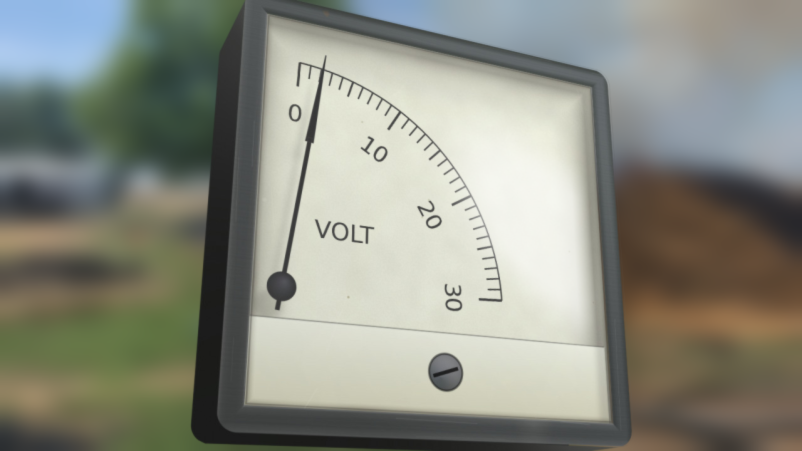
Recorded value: 2 V
